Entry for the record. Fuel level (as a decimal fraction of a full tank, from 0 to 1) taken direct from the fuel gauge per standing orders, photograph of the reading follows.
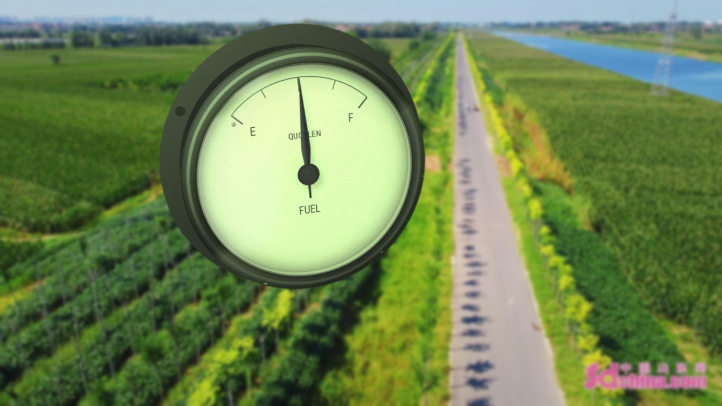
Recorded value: 0.5
